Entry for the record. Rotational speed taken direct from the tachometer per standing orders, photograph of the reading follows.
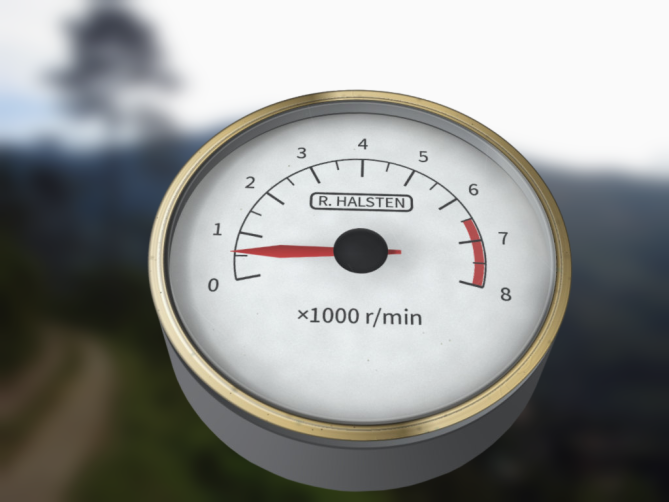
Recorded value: 500 rpm
